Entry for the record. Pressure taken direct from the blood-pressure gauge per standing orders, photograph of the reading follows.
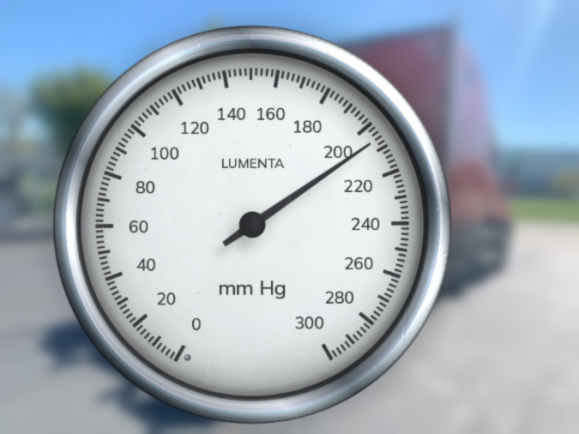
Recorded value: 206 mmHg
